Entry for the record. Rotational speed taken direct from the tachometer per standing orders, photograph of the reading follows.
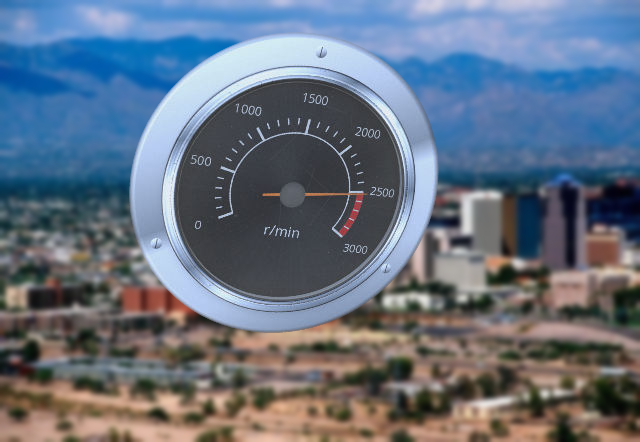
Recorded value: 2500 rpm
